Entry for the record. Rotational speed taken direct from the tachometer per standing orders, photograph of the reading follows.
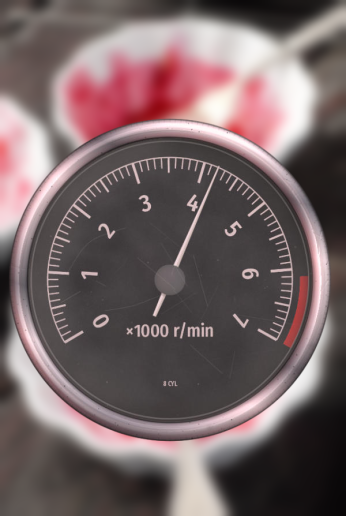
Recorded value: 4200 rpm
